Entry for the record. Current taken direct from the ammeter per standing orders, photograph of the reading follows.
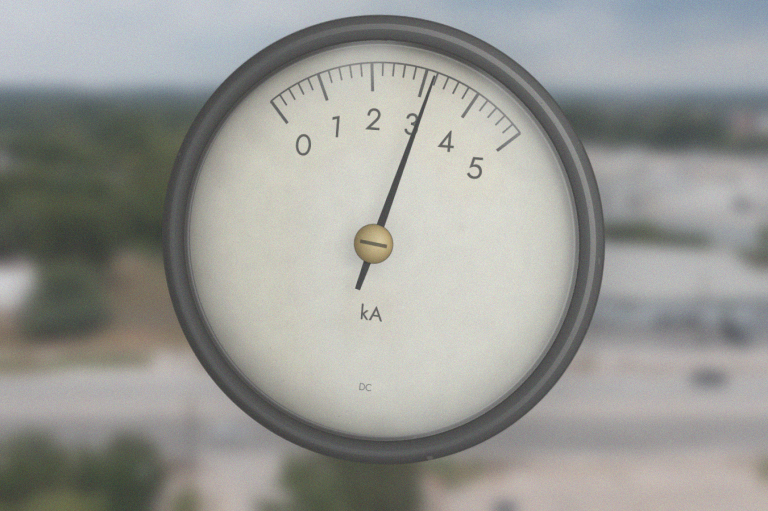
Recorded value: 3.2 kA
